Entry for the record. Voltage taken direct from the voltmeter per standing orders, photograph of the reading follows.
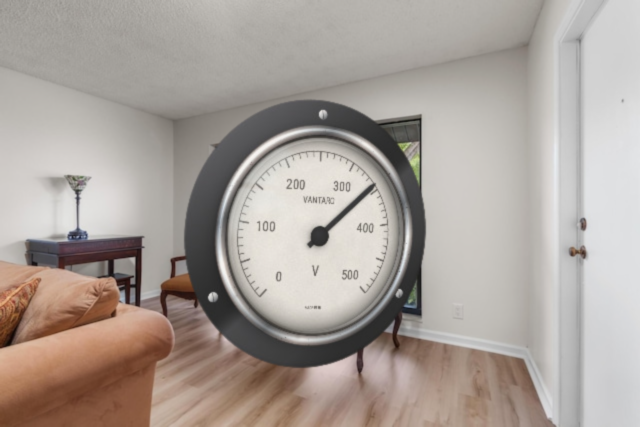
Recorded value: 340 V
